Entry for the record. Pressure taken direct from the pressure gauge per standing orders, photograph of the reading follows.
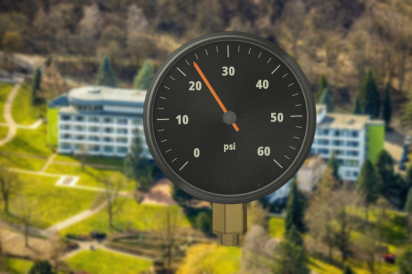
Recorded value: 23 psi
